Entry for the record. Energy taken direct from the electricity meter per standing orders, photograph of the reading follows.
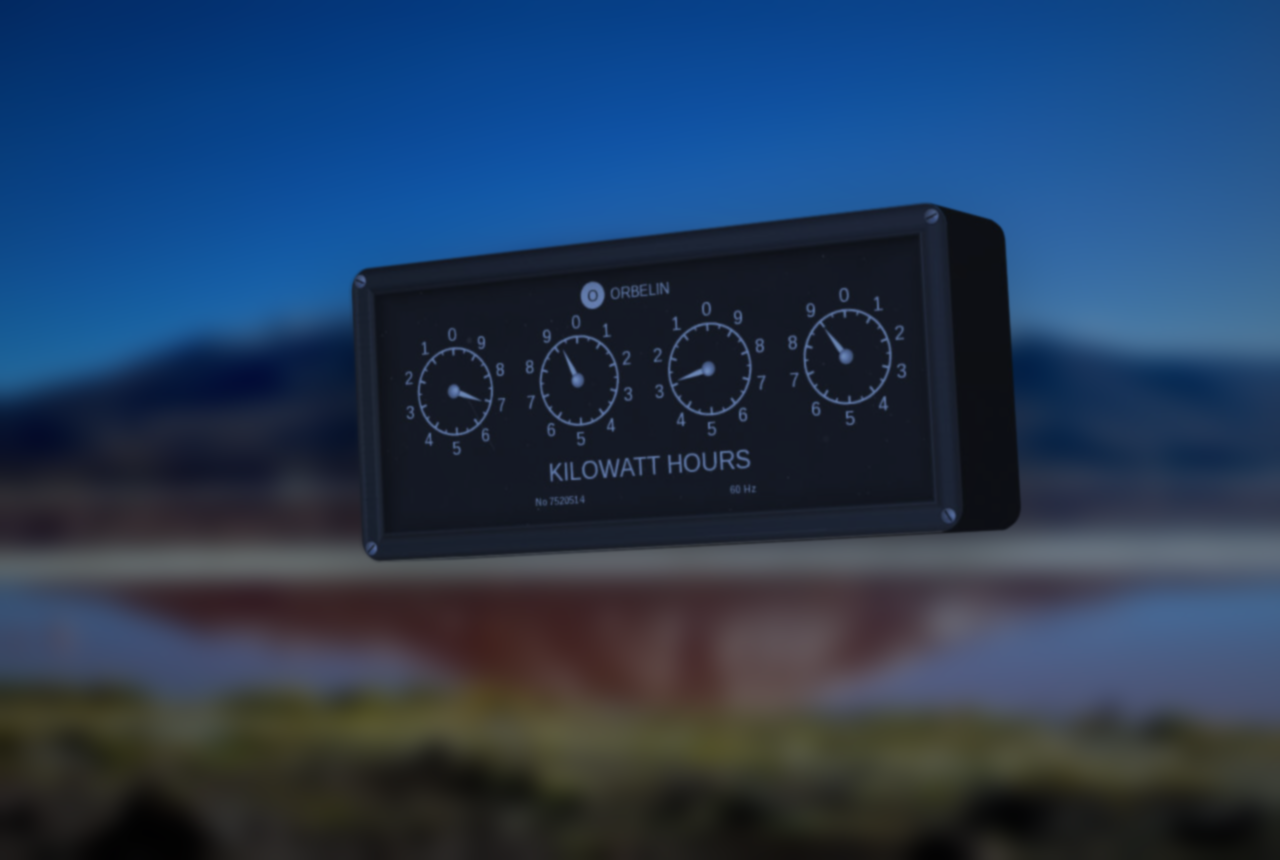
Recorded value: 6929 kWh
